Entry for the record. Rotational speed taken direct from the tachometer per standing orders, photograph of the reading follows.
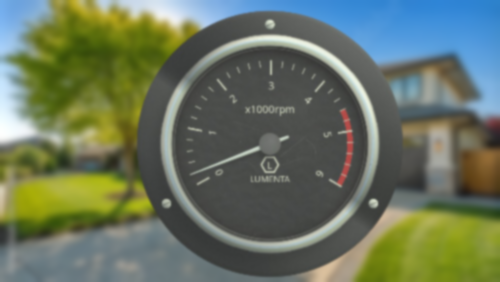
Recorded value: 200 rpm
